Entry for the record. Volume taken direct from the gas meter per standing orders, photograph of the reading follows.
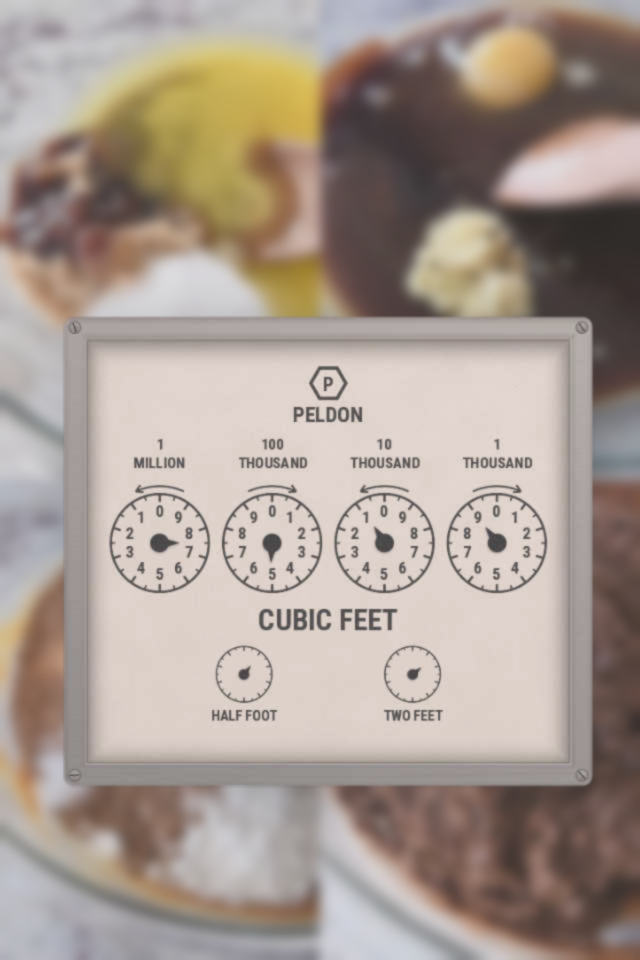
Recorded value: 750900 ft³
